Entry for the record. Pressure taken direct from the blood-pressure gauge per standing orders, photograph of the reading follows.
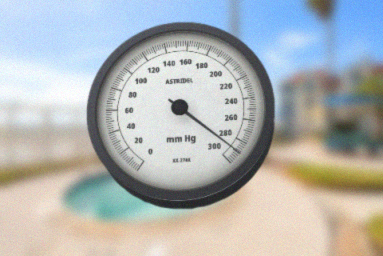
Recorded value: 290 mmHg
